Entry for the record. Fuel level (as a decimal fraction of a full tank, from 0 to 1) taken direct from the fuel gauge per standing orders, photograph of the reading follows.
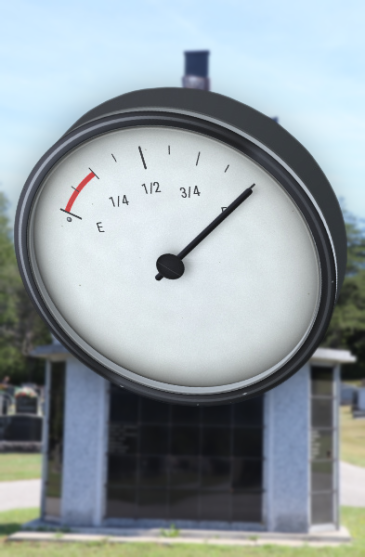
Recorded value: 1
